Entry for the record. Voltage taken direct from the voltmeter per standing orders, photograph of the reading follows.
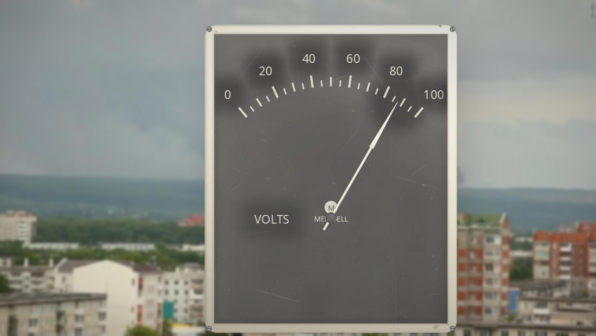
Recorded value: 87.5 V
